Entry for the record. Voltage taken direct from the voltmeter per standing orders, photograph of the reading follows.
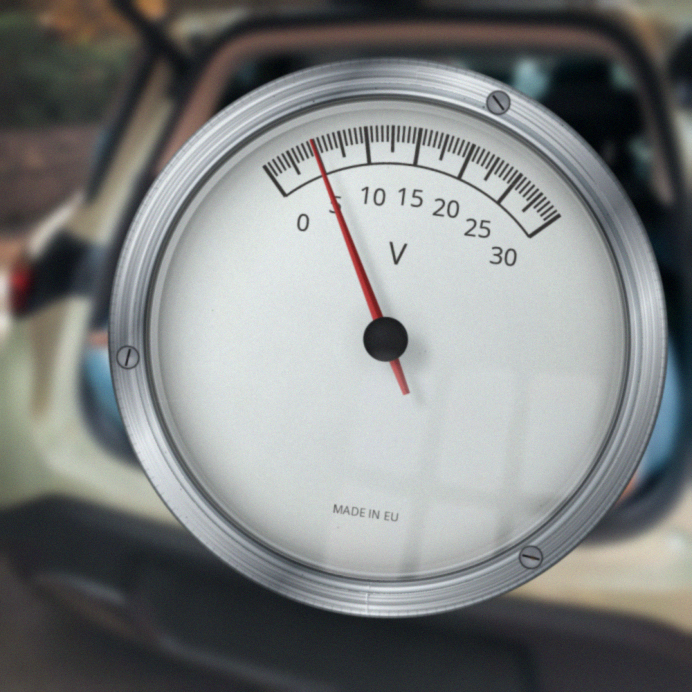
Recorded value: 5 V
